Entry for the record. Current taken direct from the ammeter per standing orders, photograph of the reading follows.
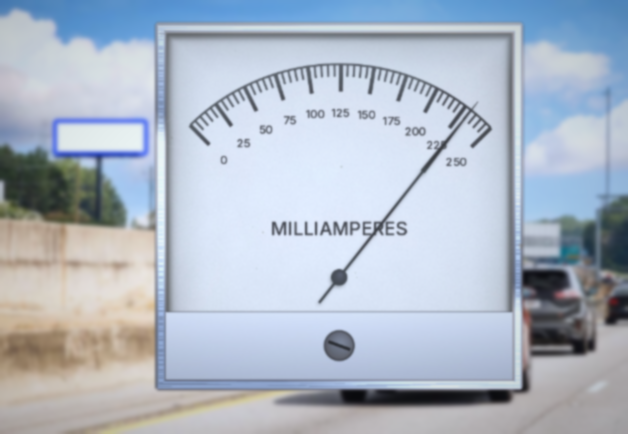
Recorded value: 230 mA
